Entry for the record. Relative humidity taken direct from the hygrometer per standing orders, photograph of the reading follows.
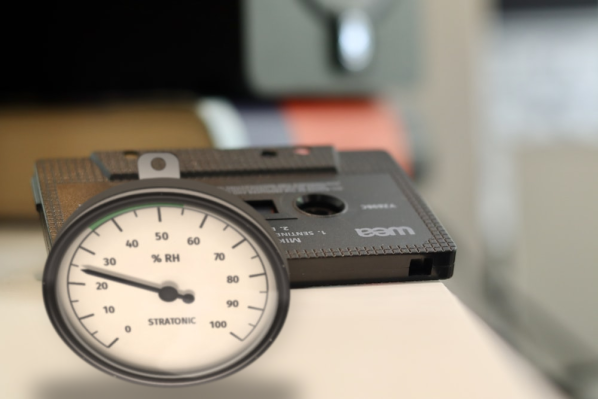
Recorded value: 25 %
